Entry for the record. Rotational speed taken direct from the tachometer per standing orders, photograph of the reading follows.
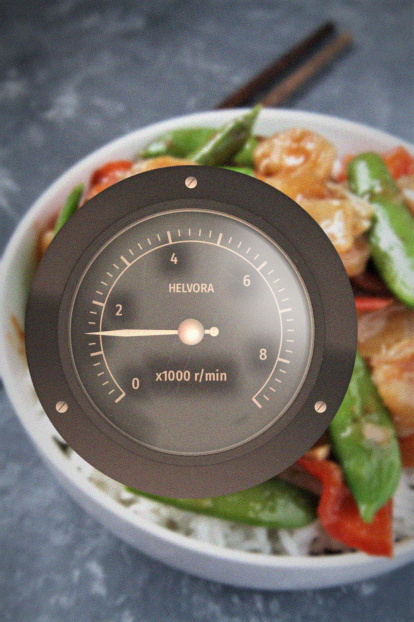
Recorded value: 1400 rpm
